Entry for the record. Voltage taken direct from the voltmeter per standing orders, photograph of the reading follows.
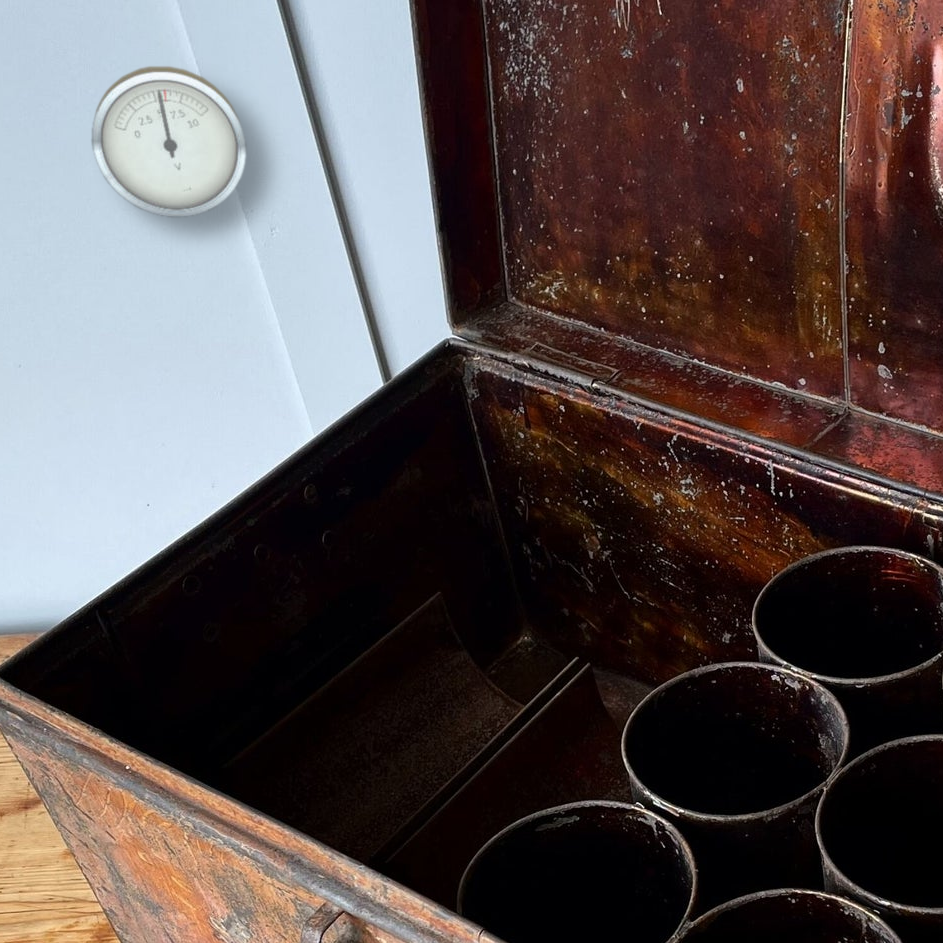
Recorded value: 5.5 V
